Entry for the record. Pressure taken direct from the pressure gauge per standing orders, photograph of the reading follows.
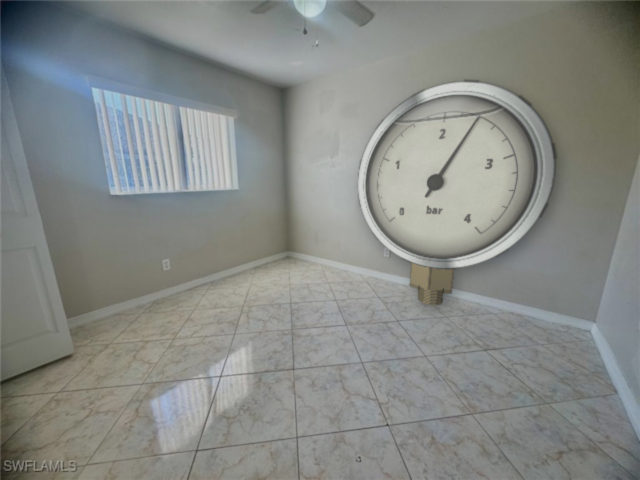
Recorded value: 2.4 bar
